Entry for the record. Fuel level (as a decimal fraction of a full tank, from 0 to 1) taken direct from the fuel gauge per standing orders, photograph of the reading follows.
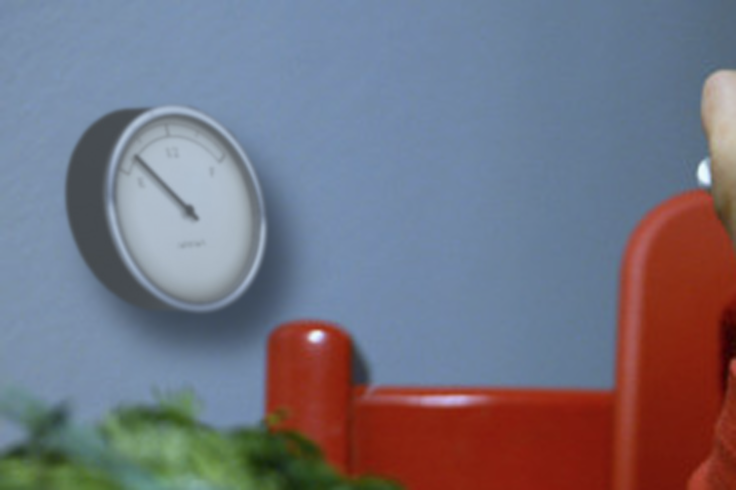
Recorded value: 0.125
